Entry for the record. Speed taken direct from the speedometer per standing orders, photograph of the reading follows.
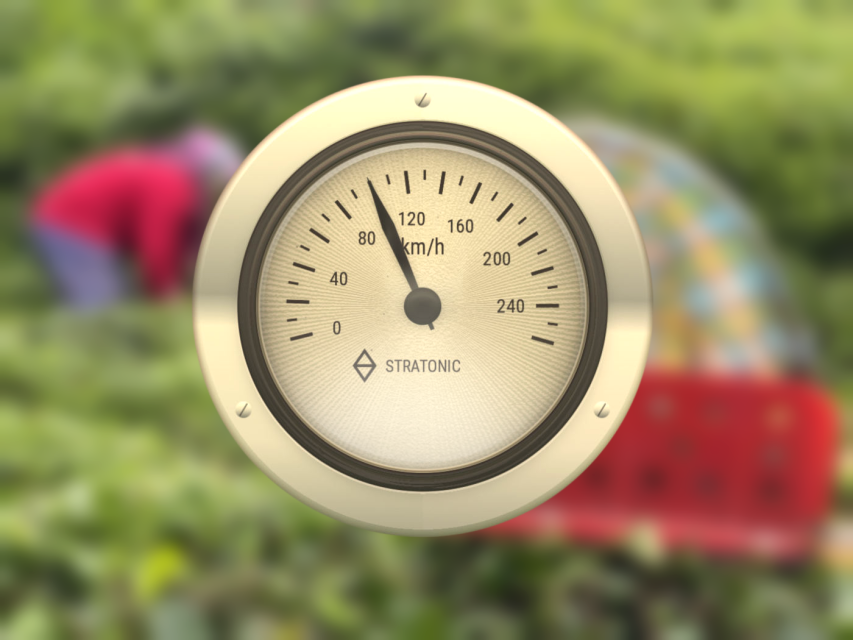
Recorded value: 100 km/h
